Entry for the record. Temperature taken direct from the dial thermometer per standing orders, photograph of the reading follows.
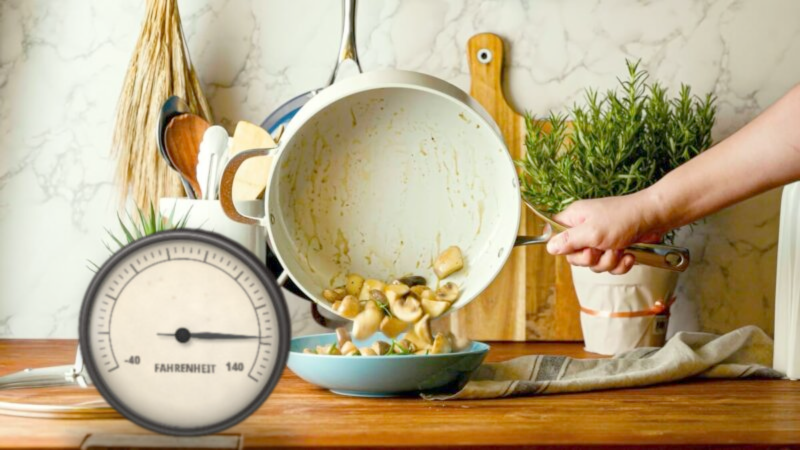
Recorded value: 116 °F
